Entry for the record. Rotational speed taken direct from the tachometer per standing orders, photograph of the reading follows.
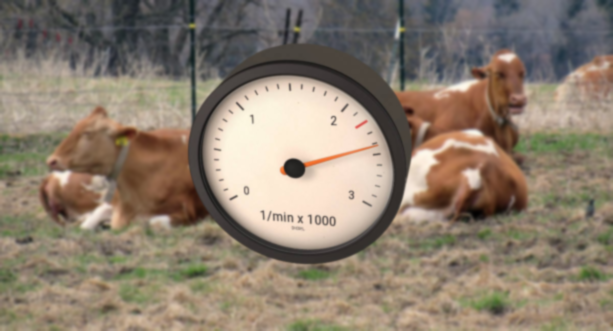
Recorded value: 2400 rpm
